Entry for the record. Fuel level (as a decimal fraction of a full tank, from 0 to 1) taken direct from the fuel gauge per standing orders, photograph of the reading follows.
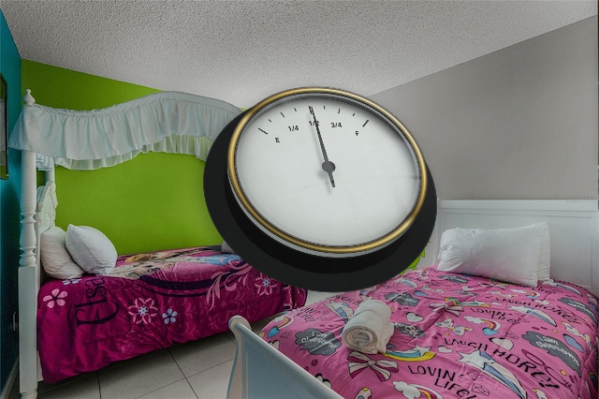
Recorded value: 0.5
